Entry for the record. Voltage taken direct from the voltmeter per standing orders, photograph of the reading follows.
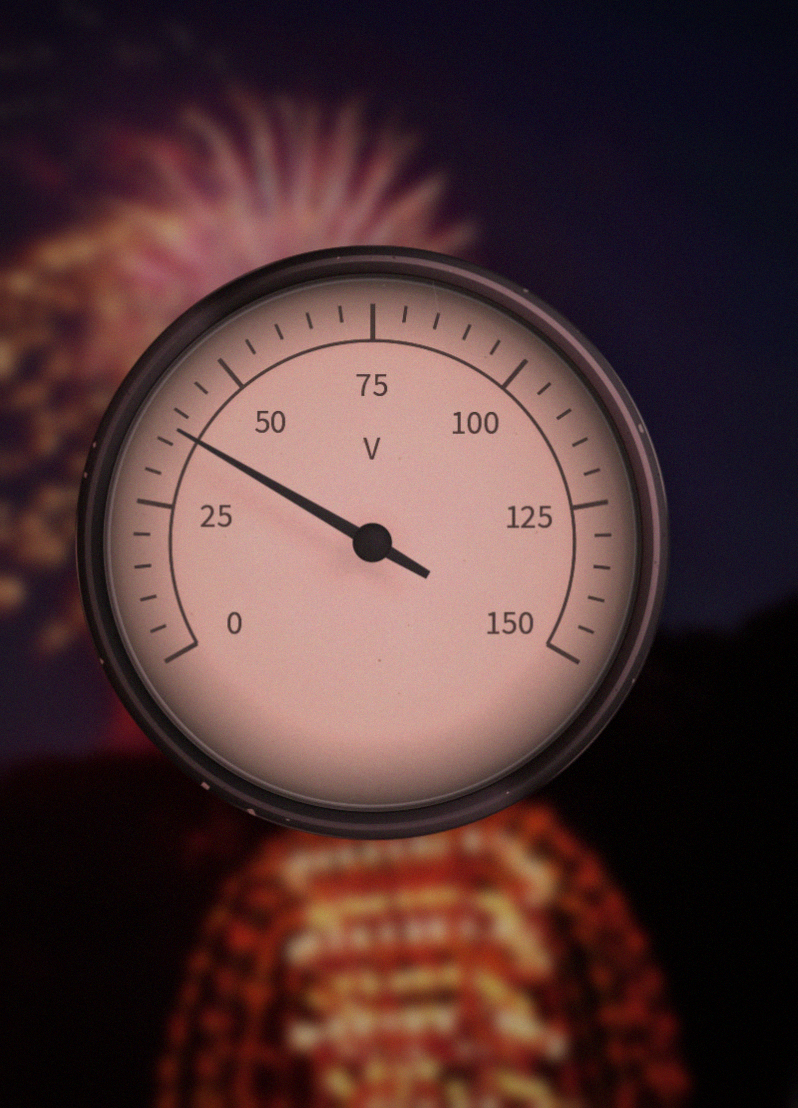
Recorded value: 37.5 V
